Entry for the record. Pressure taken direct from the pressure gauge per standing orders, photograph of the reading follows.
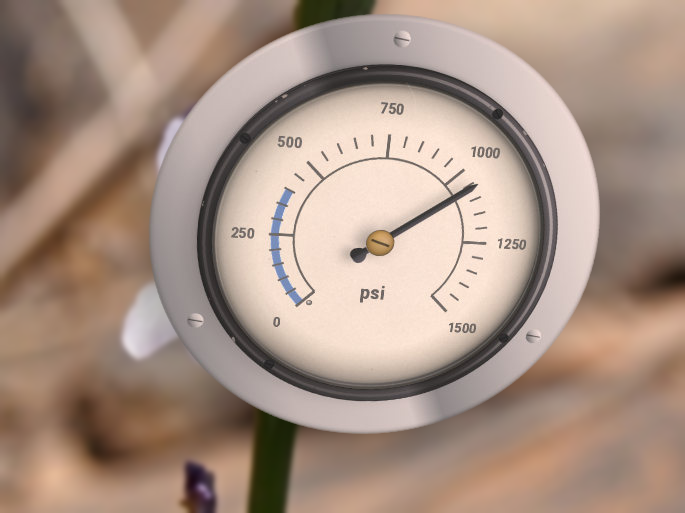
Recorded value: 1050 psi
